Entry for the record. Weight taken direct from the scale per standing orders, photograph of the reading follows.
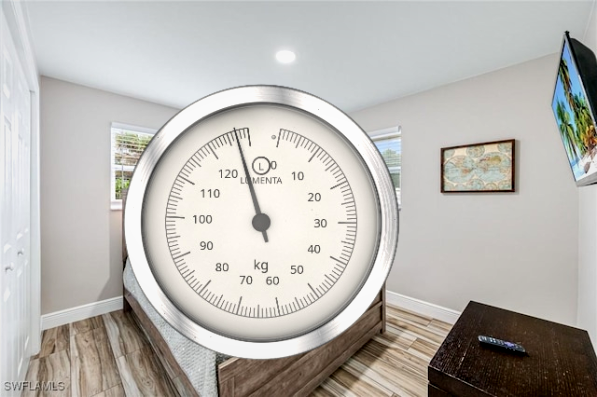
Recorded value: 127 kg
